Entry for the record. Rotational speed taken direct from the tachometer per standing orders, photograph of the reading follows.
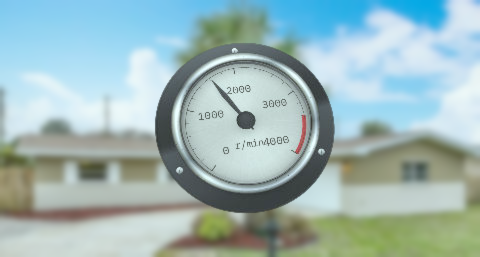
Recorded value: 1600 rpm
